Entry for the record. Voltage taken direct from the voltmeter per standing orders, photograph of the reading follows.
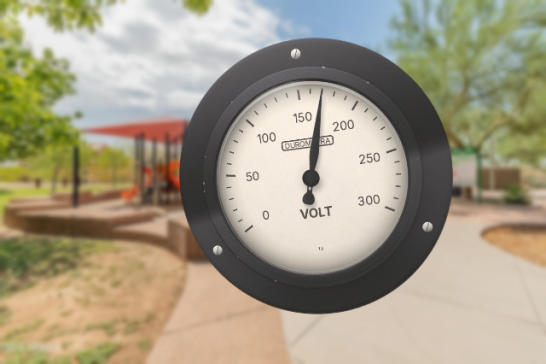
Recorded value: 170 V
